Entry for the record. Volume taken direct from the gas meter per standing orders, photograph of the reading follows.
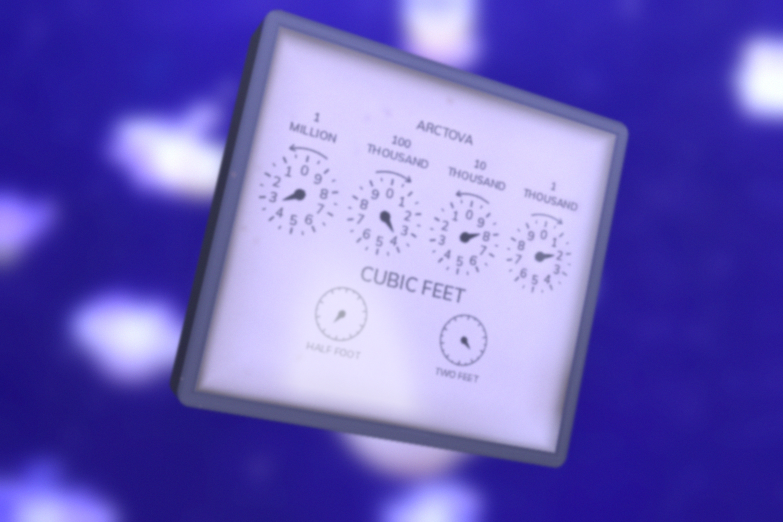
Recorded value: 338200 ft³
